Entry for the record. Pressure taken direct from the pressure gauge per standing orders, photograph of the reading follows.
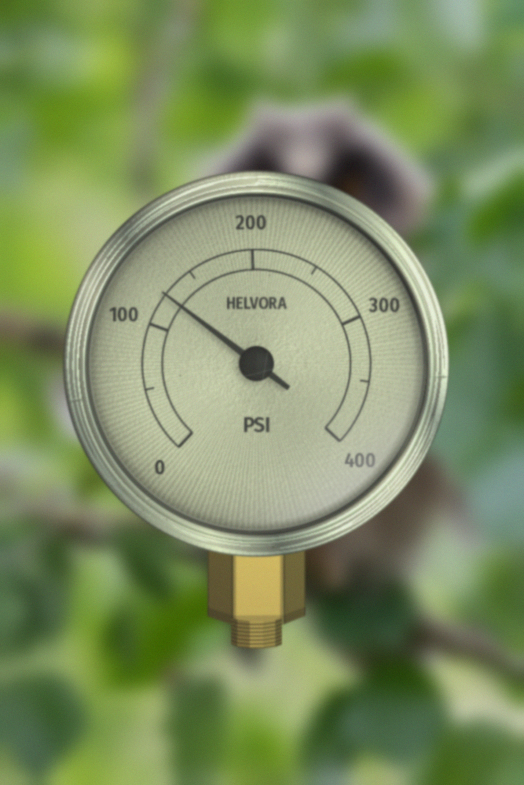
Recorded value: 125 psi
